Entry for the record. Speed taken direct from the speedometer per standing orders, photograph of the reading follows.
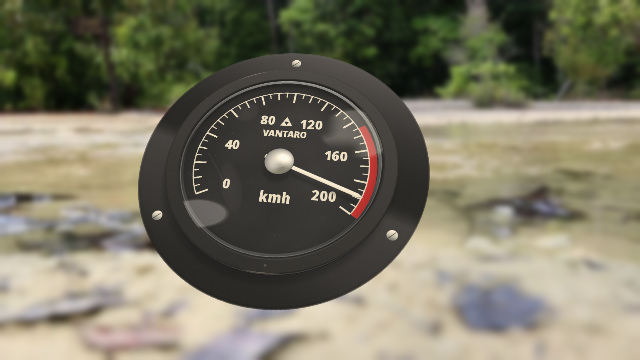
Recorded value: 190 km/h
